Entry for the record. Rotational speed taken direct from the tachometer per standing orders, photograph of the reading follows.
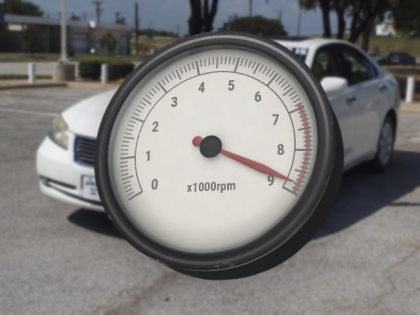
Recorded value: 8800 rpm
